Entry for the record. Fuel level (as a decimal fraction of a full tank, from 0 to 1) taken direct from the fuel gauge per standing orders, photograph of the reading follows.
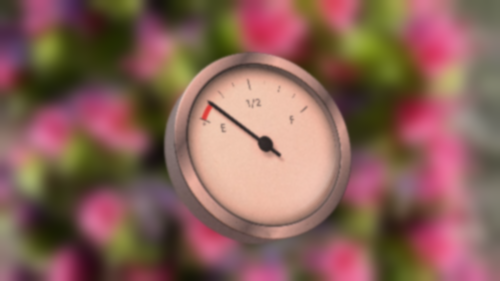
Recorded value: 0.125
